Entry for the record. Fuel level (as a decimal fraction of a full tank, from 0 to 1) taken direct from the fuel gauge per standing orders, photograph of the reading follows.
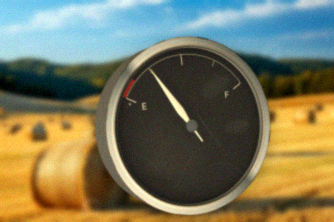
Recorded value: 0.25
